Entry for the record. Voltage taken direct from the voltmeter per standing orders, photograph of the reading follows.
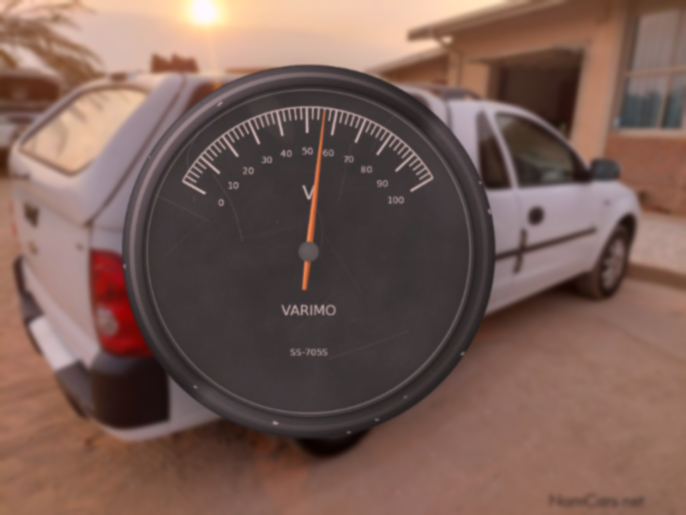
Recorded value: 56 V
